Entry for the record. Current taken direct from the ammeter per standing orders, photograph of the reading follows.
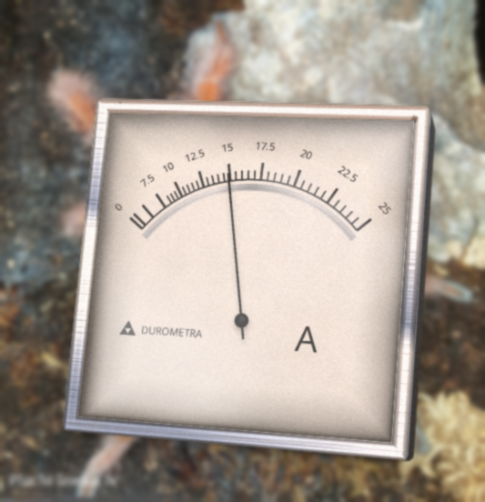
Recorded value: 15 A
